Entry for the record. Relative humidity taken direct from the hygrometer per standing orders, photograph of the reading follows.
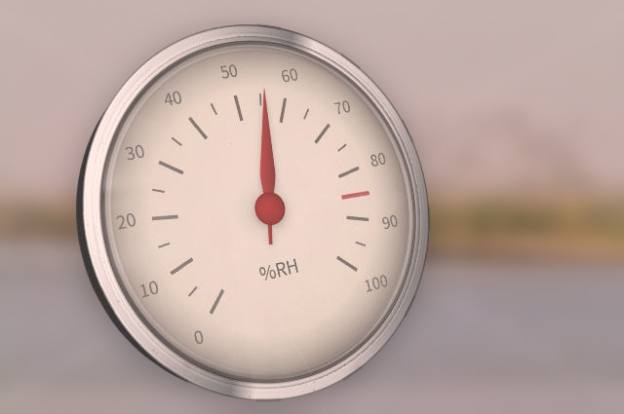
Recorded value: 55 %
